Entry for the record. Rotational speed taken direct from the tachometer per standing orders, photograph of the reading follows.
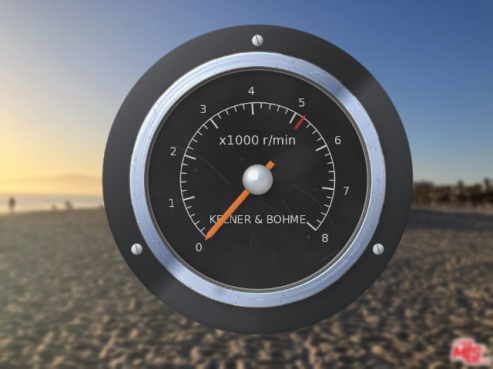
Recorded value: 0 rpm
